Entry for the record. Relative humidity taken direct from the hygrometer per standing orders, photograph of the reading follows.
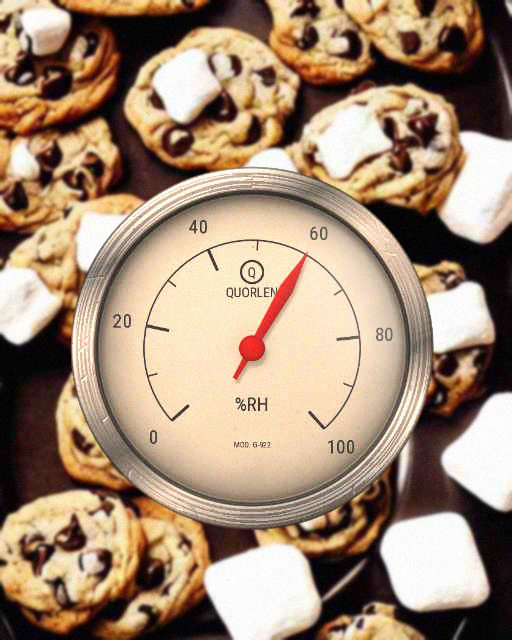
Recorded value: 60 %
